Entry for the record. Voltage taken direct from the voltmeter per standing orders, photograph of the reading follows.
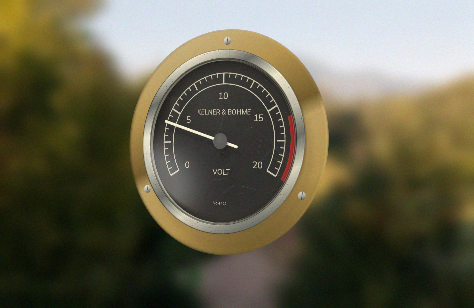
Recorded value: 4 V
